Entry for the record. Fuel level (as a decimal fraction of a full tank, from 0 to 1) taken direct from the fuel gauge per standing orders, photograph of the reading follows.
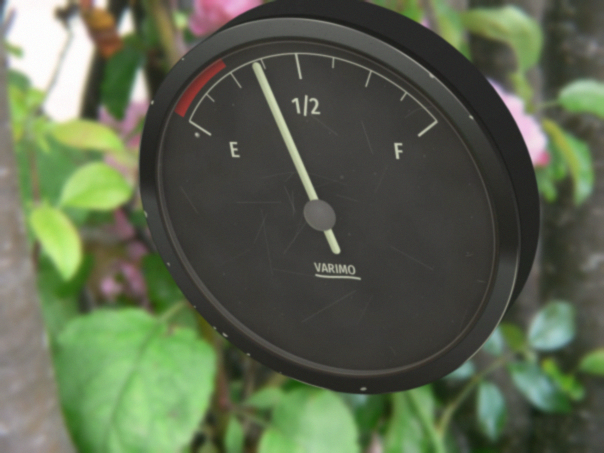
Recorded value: 0.375
